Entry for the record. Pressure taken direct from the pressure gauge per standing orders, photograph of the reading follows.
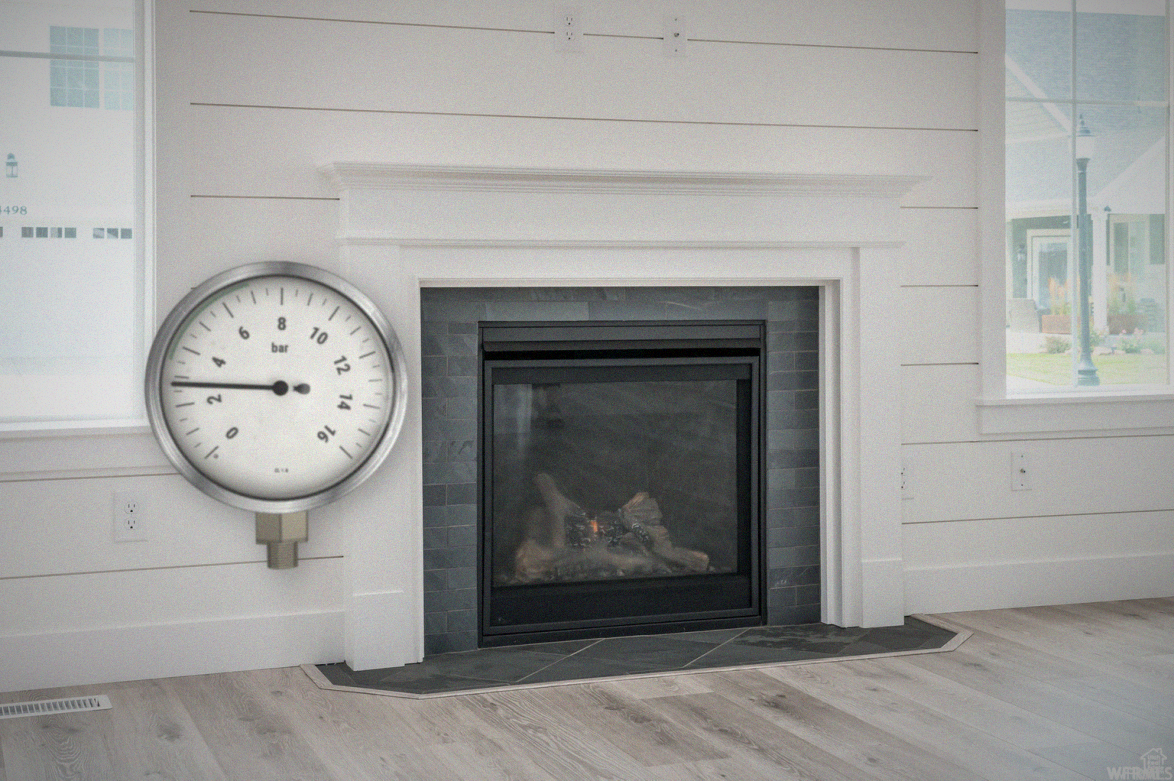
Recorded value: 2.75 bar
